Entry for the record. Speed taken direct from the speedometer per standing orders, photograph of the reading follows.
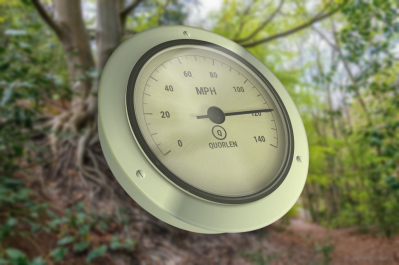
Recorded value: 120 mph
